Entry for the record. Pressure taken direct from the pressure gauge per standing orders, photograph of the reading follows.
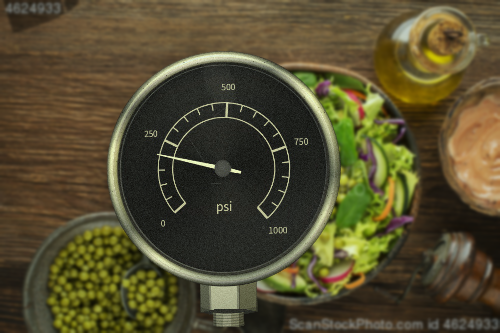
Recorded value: 200 psi
